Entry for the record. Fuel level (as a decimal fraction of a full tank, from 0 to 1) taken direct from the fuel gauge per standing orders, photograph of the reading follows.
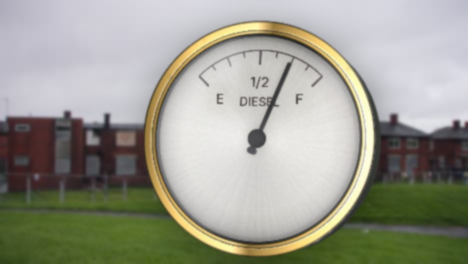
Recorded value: 0.75
